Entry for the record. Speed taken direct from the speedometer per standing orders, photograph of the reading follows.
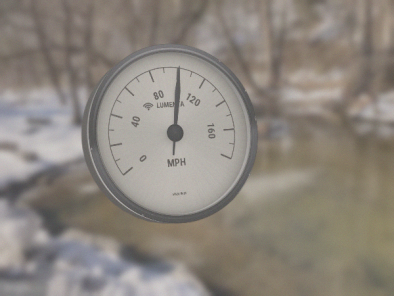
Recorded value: 100 mph
